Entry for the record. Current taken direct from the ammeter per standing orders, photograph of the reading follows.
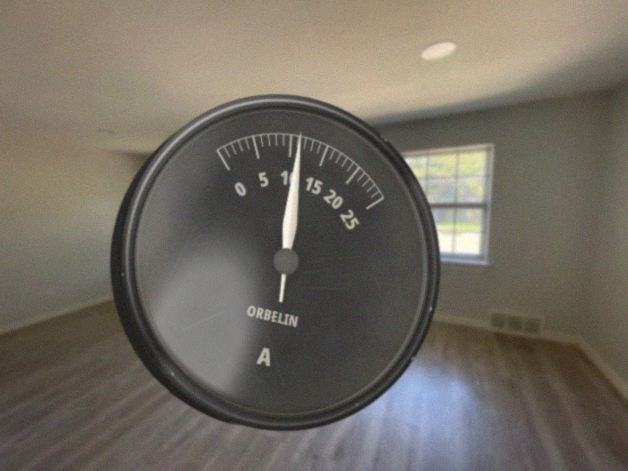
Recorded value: 11 A
